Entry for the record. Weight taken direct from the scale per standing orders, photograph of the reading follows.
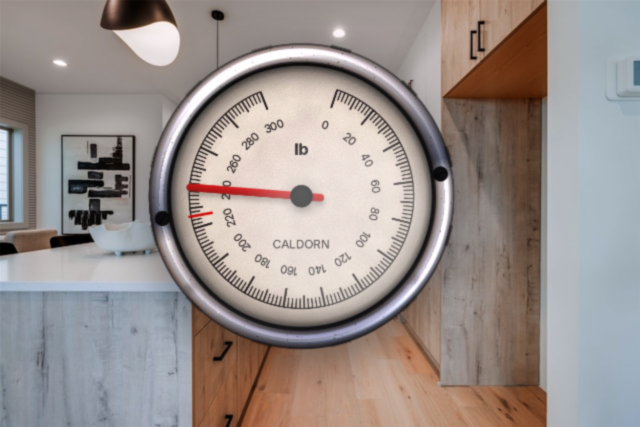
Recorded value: 240 lb
